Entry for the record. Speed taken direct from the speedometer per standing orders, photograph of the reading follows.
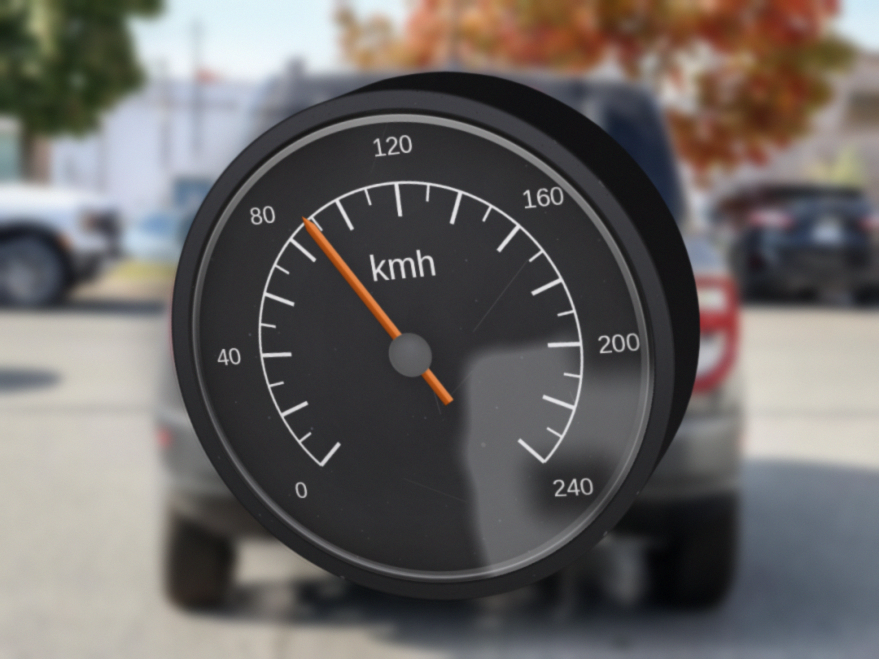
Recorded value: 90 km/h
